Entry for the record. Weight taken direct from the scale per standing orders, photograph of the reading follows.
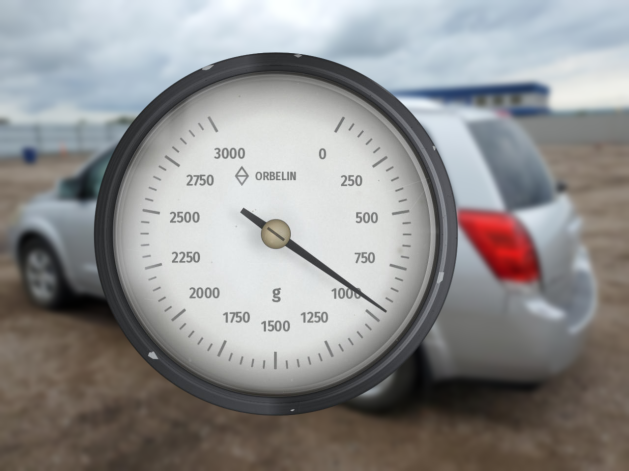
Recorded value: 950 g
